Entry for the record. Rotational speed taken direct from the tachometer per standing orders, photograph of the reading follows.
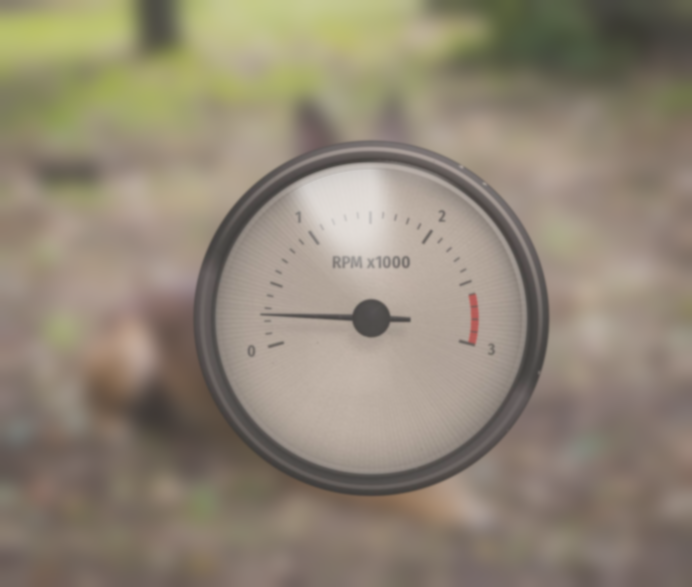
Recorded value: 250 rpm
